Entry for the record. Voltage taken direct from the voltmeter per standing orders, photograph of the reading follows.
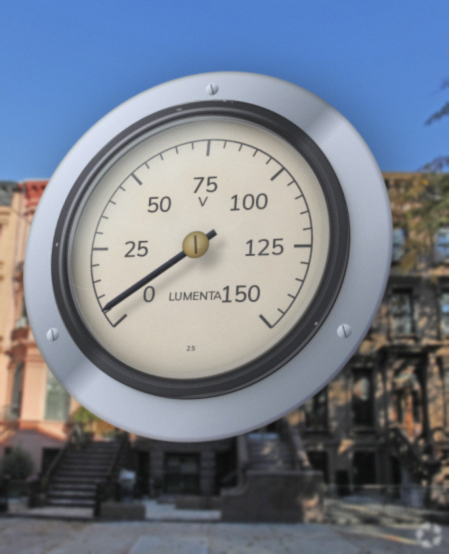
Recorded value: 5 V
